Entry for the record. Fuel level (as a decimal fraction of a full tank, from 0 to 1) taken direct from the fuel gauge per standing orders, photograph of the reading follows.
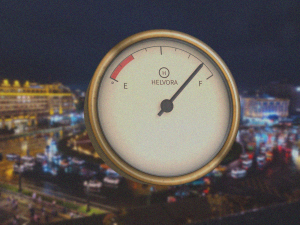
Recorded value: 0.875
